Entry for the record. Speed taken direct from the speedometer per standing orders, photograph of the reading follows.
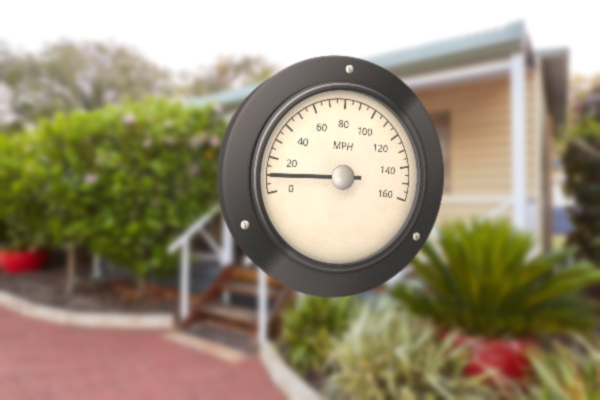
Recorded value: 10 mph
